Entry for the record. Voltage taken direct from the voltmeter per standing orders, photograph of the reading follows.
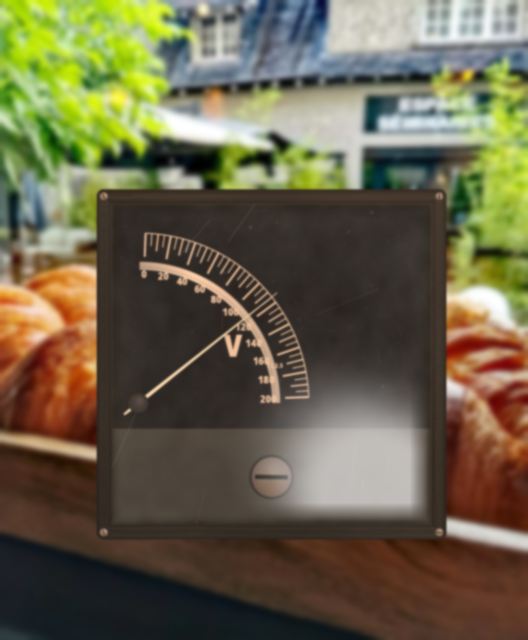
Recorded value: 115 V
